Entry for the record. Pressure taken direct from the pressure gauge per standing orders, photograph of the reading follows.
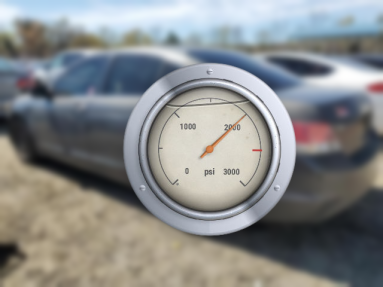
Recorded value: 2000 psi
